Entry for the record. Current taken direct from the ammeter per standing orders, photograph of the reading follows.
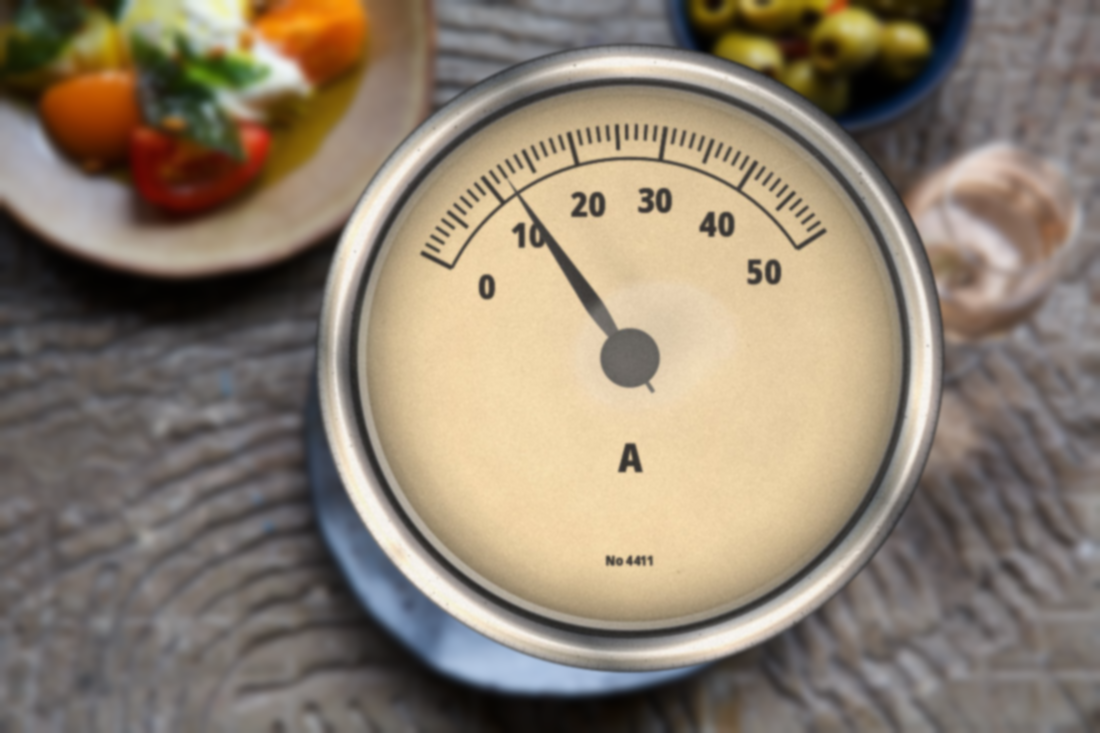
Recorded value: 12 A
